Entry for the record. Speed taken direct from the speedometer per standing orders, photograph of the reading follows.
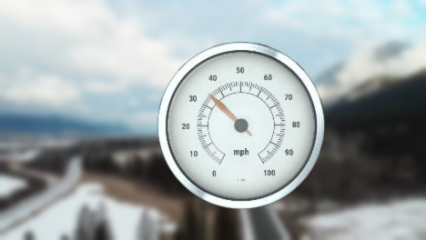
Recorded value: 35 mph
